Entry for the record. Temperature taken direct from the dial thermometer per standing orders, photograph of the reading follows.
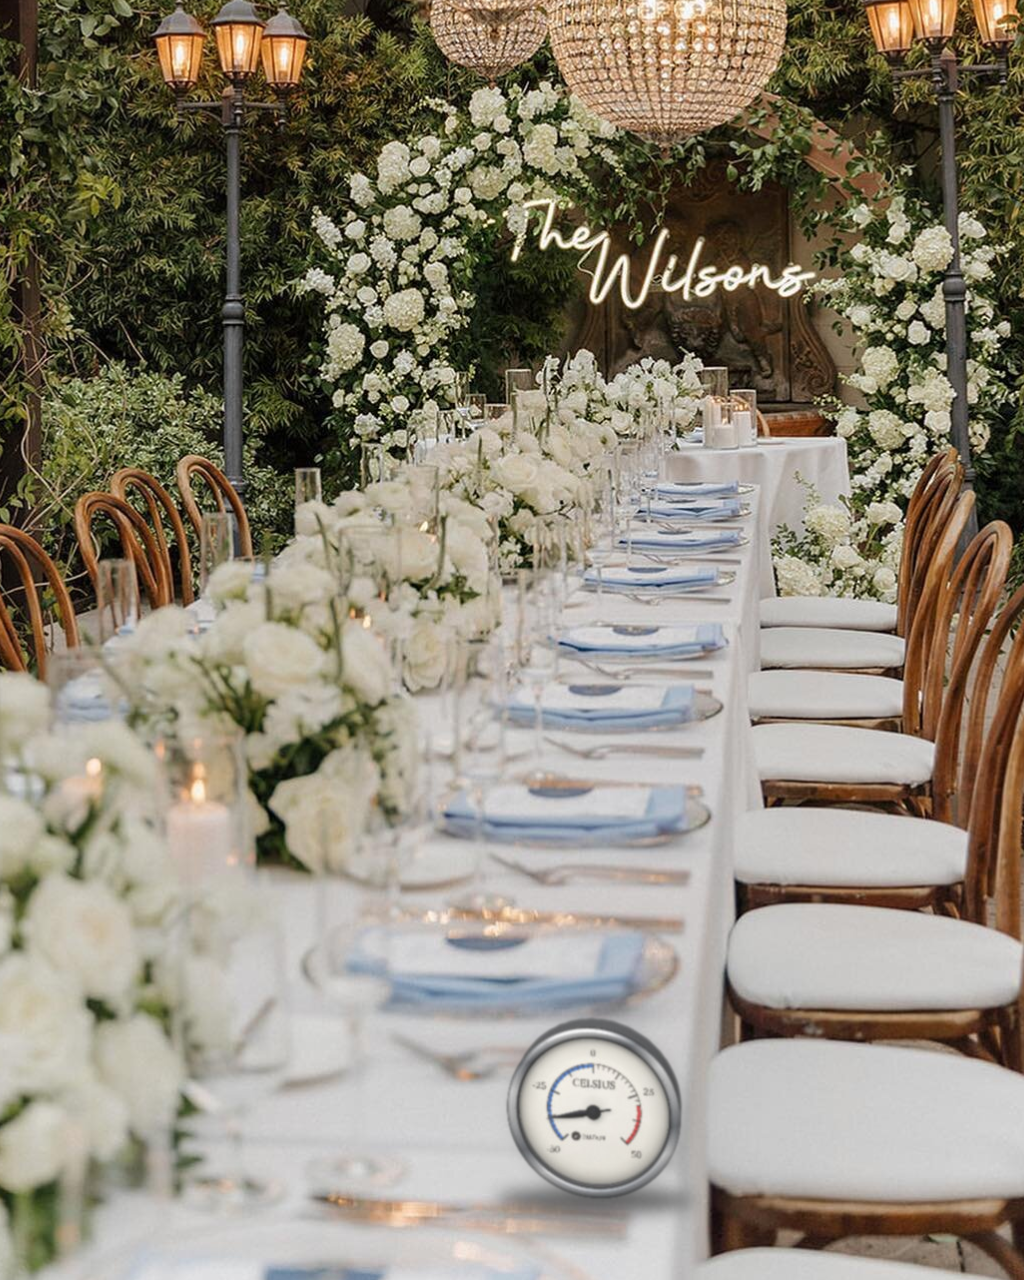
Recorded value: -37.5 °C
